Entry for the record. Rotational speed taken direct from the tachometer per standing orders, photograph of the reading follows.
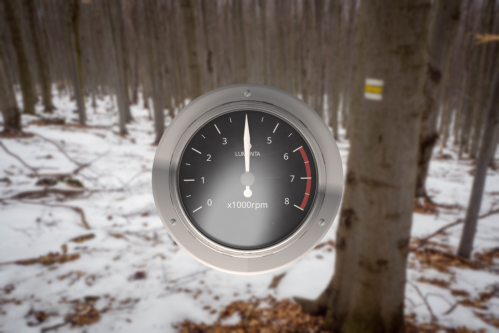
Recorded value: 4000 rpm
